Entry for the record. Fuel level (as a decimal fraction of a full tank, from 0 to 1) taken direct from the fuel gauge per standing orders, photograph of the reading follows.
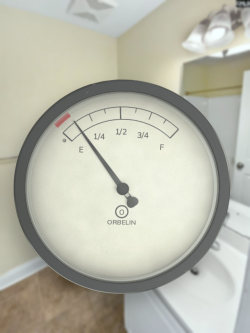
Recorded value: 0.125
